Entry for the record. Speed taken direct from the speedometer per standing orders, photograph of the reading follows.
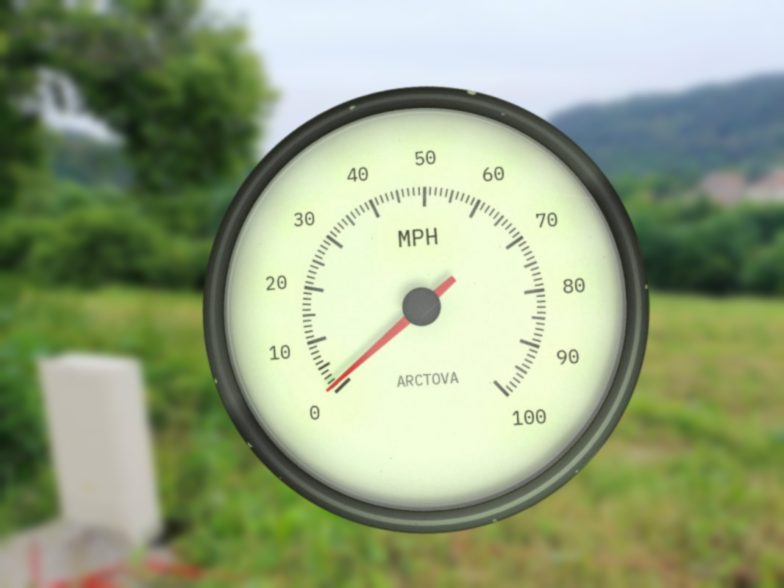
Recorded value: 1 mph
